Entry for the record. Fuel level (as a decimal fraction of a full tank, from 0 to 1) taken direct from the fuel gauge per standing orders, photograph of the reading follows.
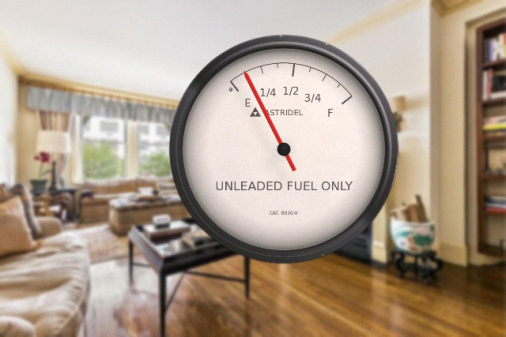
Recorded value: 0.125
